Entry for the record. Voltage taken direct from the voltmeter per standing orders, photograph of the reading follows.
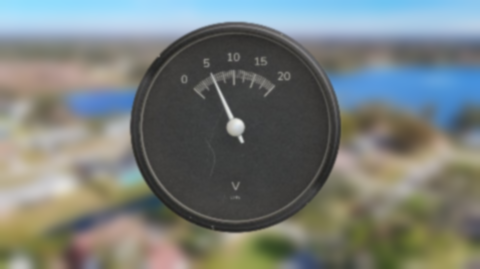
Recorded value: 5 V
